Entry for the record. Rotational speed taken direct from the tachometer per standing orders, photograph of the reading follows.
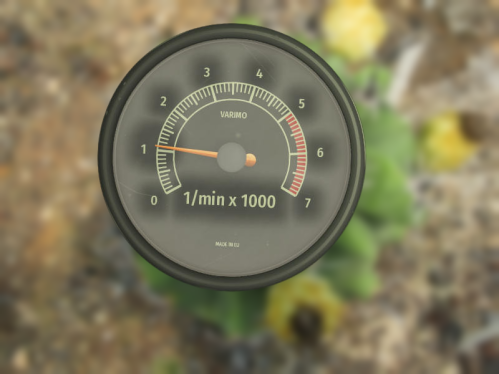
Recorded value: 1100 rpm
